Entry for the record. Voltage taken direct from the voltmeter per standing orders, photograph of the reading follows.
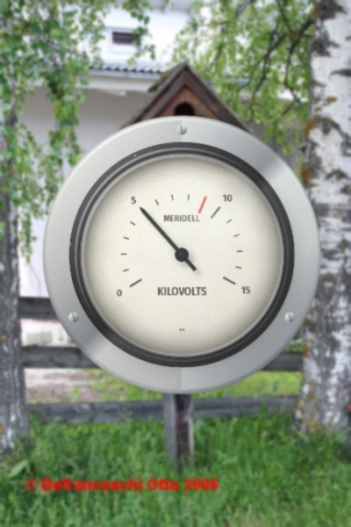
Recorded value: 5 kV
